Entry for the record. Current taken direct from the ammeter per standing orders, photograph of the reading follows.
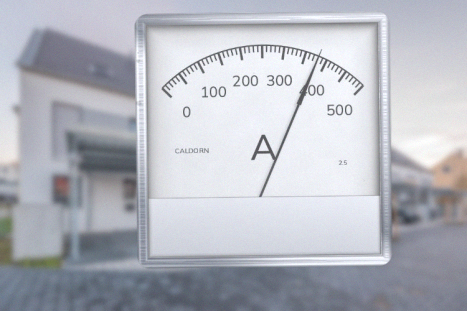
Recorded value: 380 A
